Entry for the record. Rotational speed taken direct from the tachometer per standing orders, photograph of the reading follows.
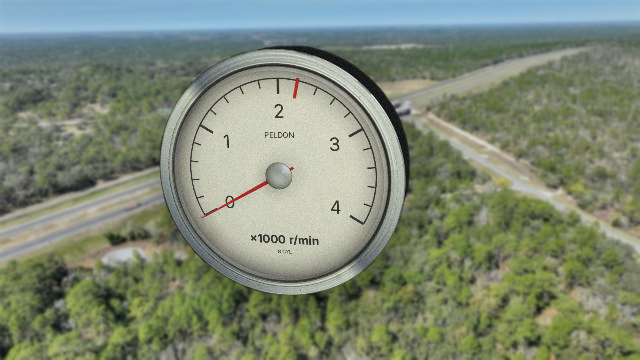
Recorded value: 0 rpm
